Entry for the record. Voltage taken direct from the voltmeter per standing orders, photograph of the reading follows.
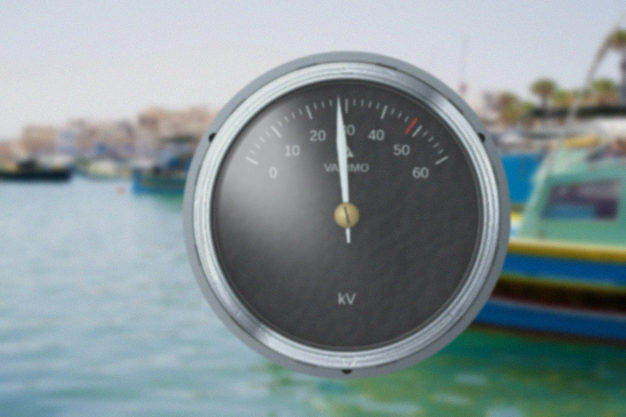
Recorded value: 28 kV
